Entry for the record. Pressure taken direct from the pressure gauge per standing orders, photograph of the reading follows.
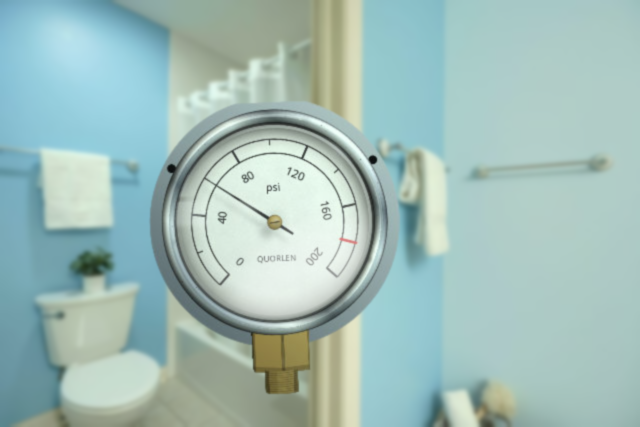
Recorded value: 60 psi
